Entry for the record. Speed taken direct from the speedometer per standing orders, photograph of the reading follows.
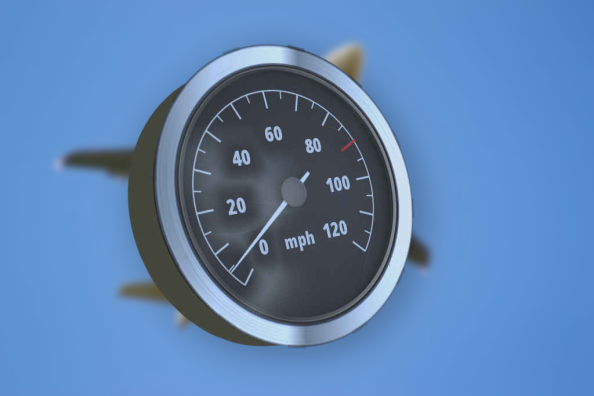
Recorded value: 5 mph
